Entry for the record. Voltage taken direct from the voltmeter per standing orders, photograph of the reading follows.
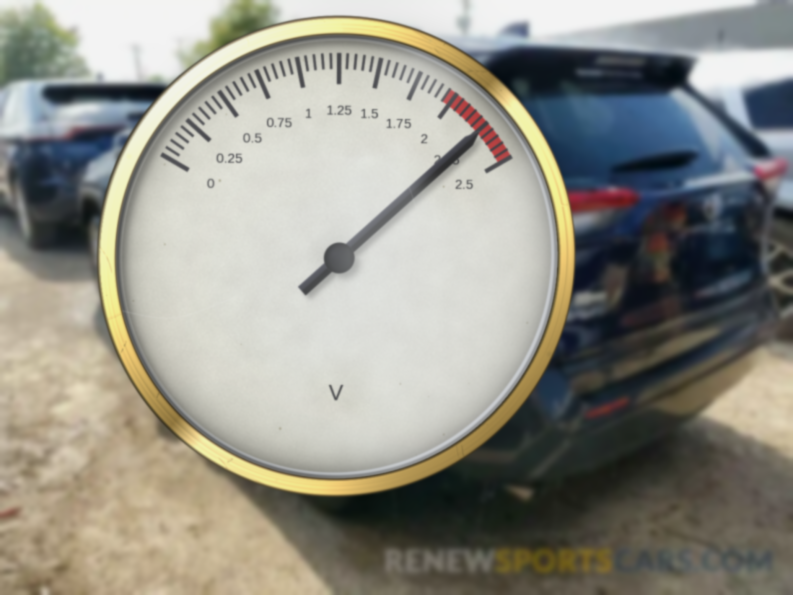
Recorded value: 2.25 V
